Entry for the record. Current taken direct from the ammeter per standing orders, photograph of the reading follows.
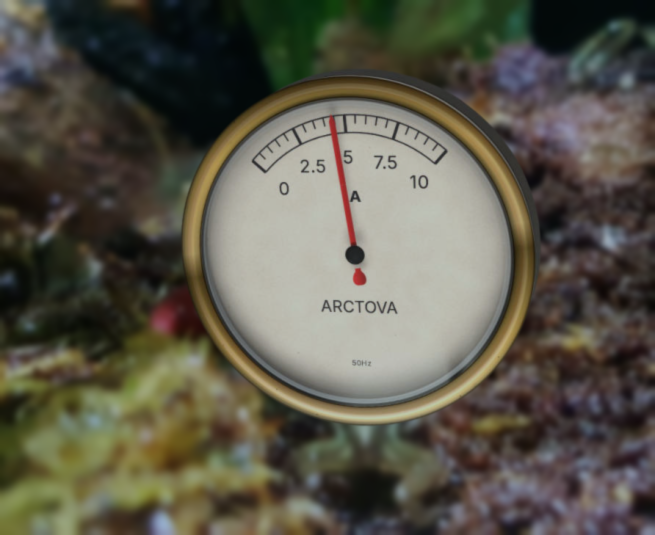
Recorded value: 4.5 A
